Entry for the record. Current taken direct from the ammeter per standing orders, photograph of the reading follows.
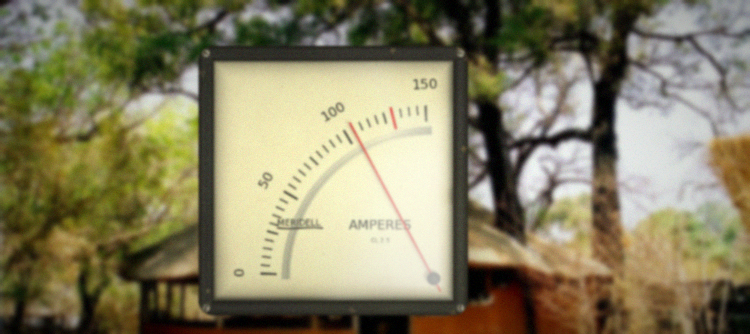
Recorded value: 105 A
